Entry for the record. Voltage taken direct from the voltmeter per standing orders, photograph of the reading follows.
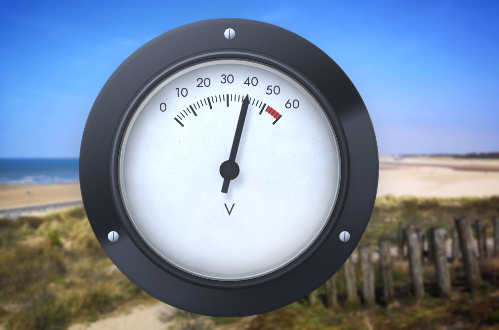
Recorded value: 40 V
